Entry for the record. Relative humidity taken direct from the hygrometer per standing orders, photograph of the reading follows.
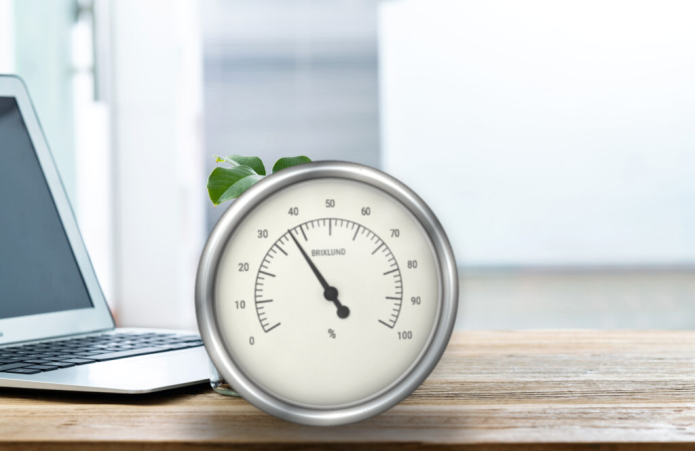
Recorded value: 36 %
